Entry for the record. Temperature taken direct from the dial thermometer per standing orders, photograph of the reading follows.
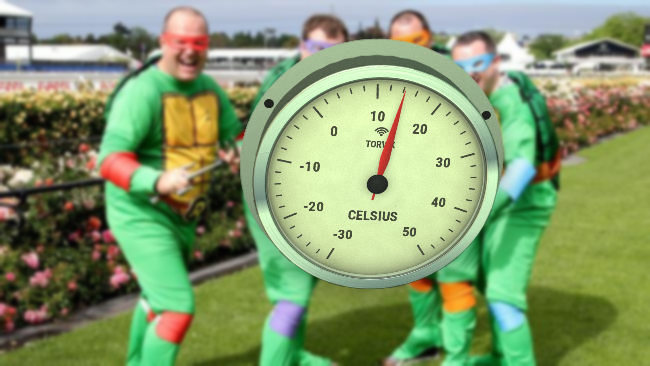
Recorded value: 14 °C
